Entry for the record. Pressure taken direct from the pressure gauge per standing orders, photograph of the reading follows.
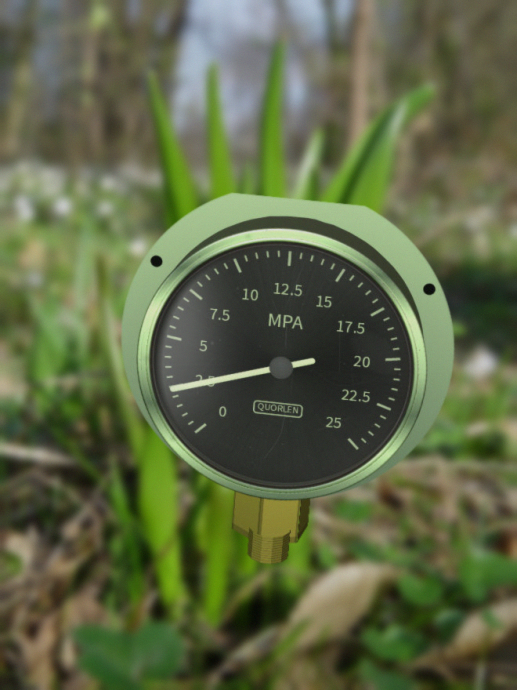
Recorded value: 2.5 MPa
